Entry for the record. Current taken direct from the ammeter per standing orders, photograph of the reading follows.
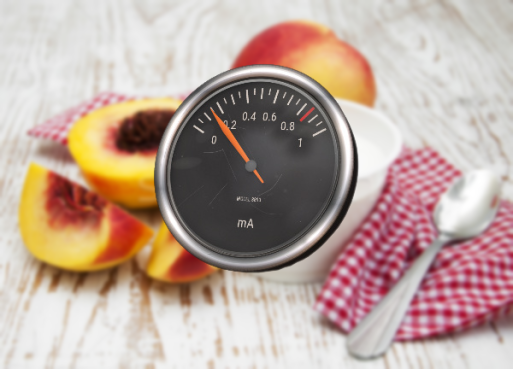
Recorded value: 0.15 mA
